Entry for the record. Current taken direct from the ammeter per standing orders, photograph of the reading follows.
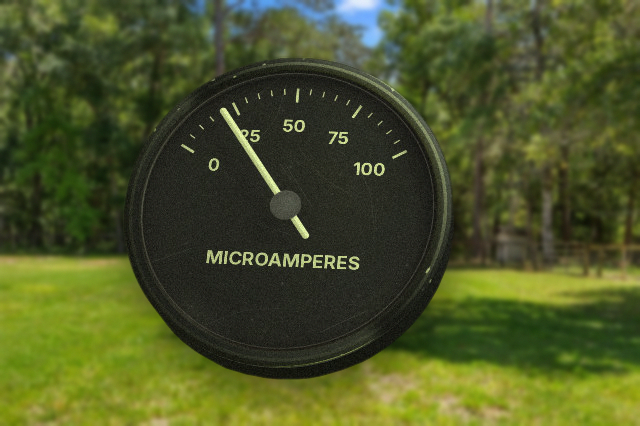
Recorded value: 20 µA
